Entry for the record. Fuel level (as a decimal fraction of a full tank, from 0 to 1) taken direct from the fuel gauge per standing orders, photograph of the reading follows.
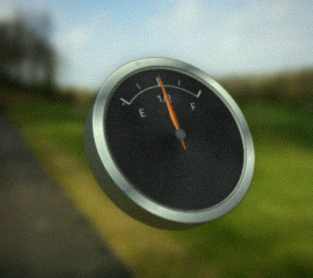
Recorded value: 0.5
